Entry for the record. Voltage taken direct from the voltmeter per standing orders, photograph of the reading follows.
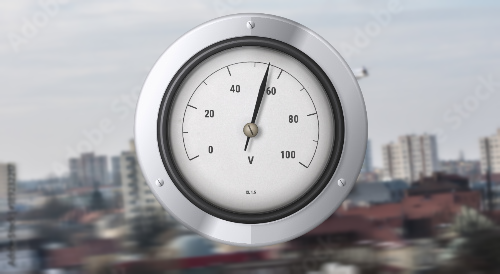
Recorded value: 55 V
